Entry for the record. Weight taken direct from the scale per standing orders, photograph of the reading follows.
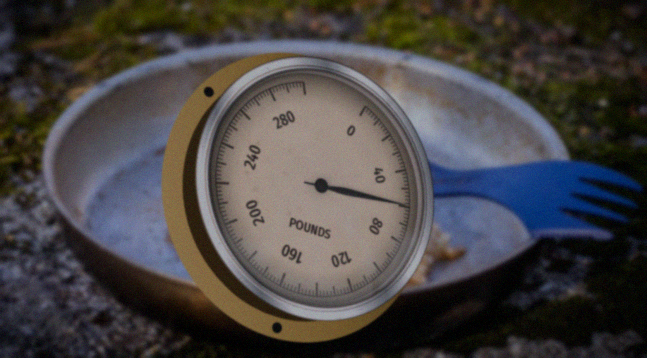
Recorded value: 60 lb
